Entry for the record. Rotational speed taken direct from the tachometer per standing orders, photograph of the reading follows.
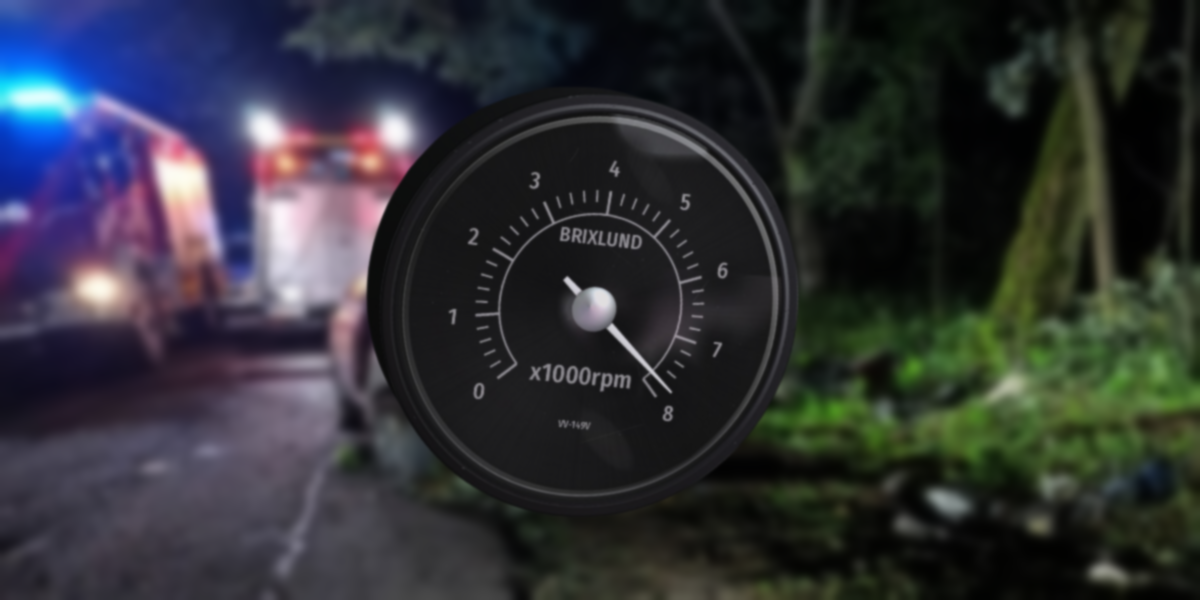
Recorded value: 7800 rpm
